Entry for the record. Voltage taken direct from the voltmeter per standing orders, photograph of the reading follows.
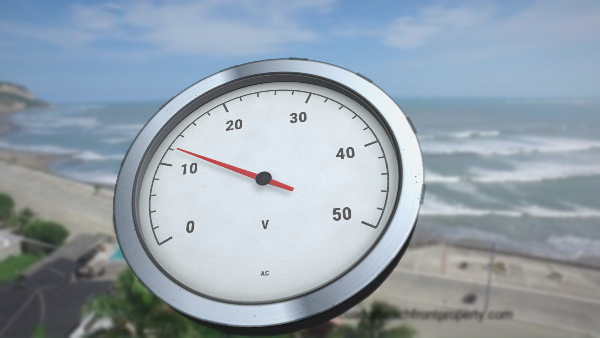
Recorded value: 12 V
